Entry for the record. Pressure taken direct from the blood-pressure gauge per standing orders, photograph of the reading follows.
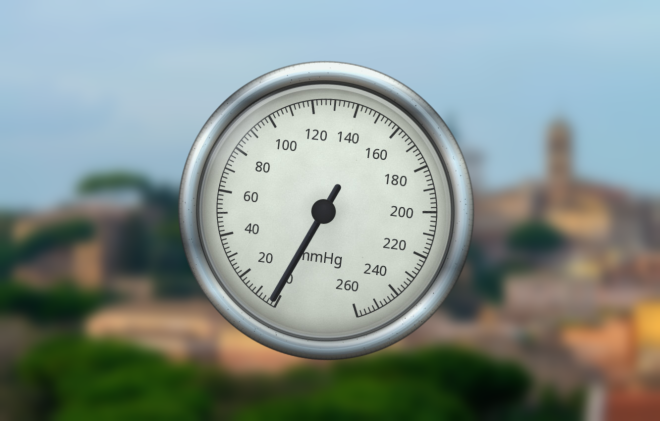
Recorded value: 2 mmHg
